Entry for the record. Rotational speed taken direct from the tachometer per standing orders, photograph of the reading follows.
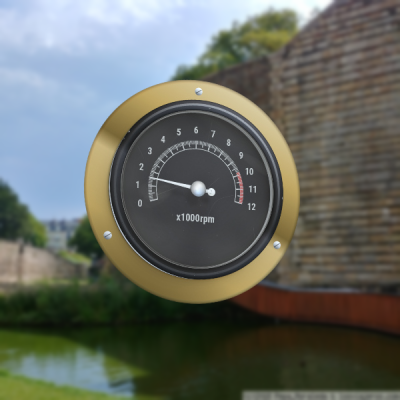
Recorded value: 1500 rpm
